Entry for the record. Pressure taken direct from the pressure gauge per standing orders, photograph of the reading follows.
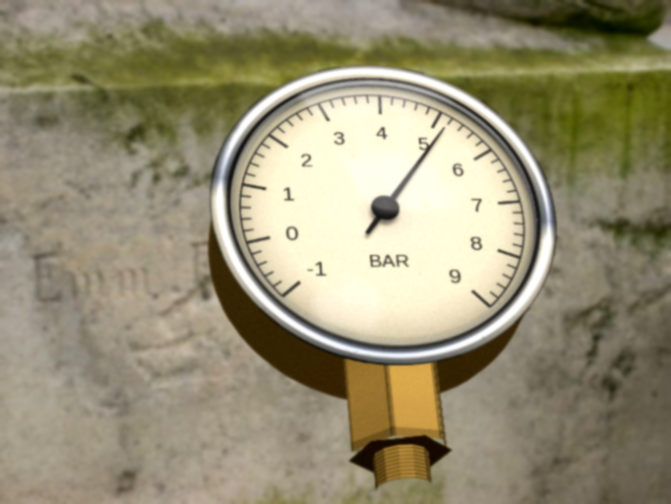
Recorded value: 5.2 bar
